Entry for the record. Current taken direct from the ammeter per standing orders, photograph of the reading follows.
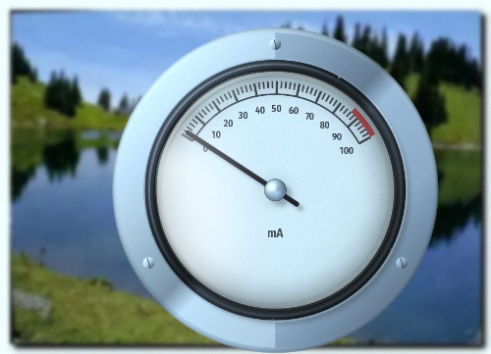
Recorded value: 2 mA
